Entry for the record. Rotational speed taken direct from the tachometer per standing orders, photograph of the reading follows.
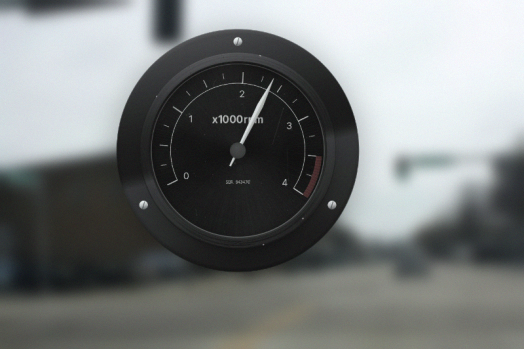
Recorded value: 2375 rpm
